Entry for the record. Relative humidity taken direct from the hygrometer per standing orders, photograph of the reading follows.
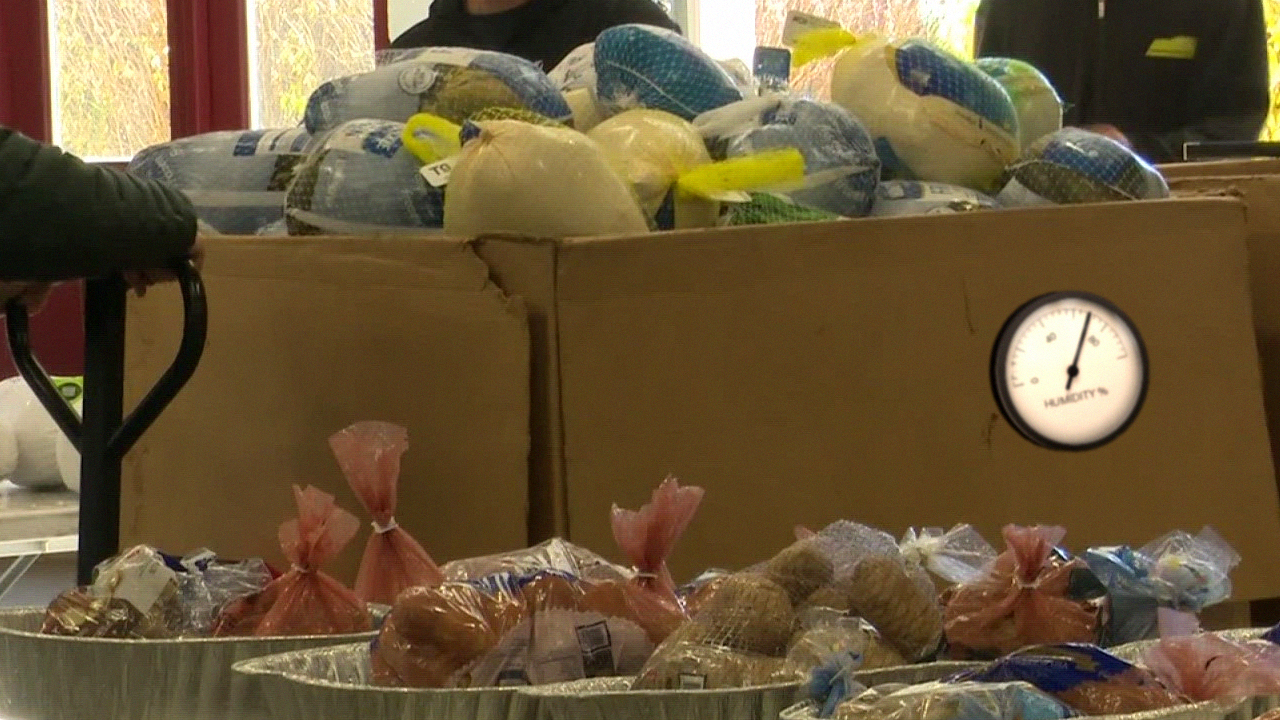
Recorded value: 68 %
